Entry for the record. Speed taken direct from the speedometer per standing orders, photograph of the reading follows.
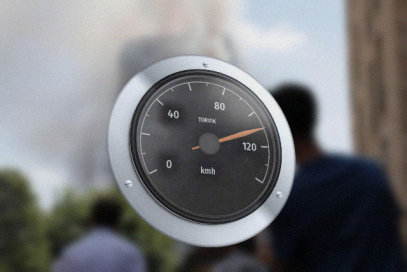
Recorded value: 110 km/h
